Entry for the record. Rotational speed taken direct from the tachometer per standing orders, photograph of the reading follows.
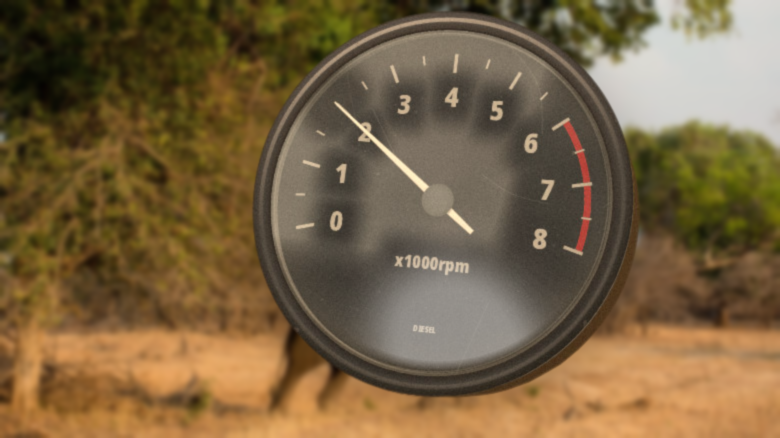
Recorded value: 2000 rpm
